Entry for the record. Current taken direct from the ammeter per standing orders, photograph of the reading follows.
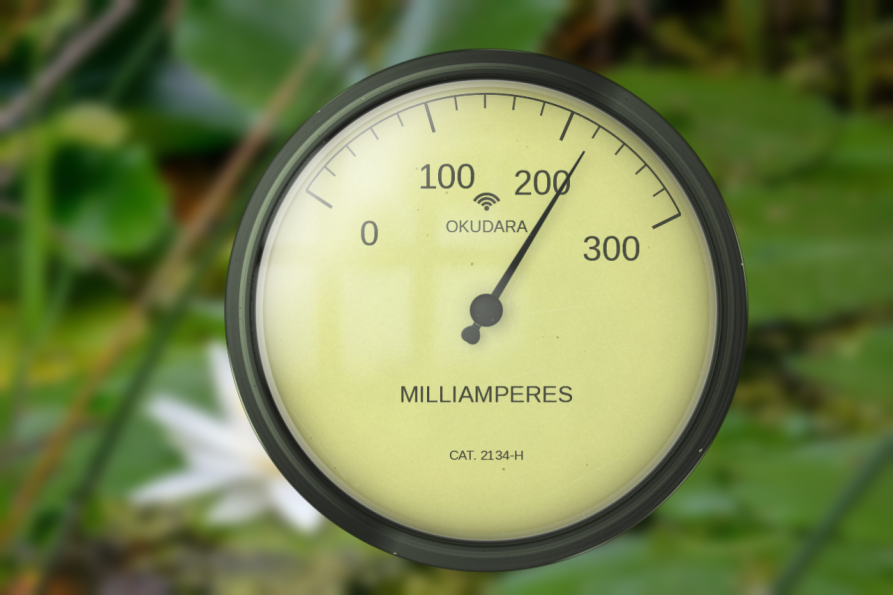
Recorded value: 220 mA
